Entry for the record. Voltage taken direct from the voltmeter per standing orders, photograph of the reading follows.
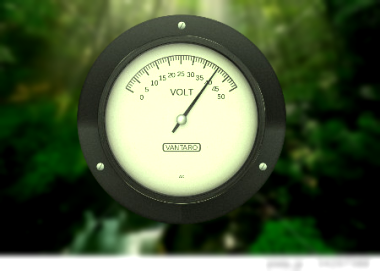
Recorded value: 40 V
